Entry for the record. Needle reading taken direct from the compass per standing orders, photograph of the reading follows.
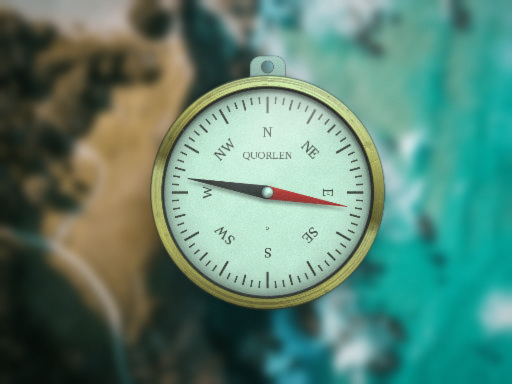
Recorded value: 100 °
